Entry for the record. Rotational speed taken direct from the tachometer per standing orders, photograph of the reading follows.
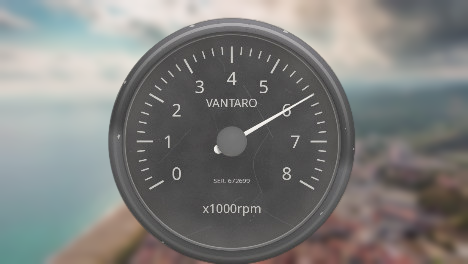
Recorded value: 6000 rpm
